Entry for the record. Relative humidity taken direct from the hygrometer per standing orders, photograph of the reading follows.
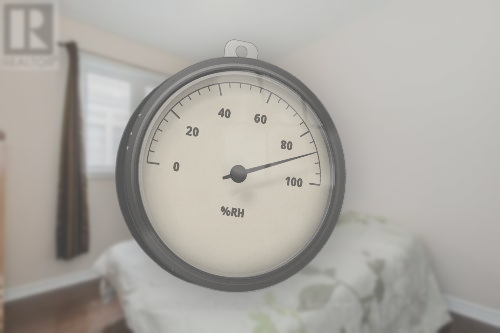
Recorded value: 88 %
